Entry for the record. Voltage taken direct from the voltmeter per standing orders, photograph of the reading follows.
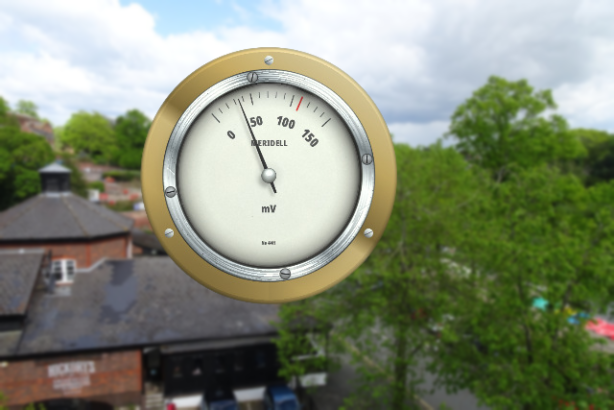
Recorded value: 35 mV
